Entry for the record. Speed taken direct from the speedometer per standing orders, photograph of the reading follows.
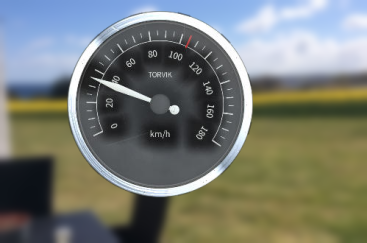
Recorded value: 35 km/h
